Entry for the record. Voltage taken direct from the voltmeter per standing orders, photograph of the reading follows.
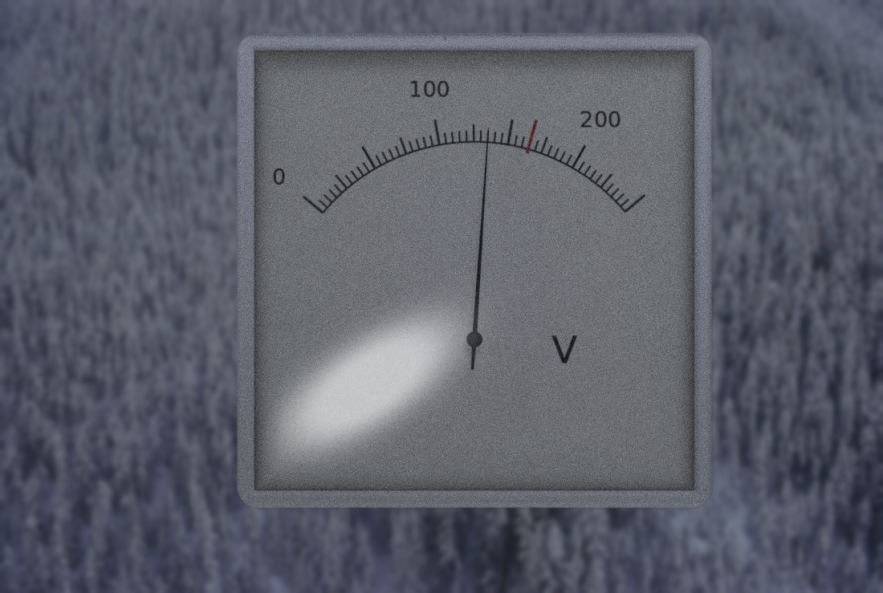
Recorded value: 135 V
